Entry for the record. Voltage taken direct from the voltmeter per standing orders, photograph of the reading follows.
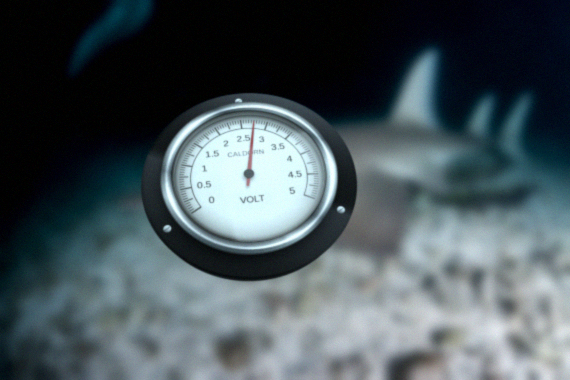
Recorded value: 2.75 V
